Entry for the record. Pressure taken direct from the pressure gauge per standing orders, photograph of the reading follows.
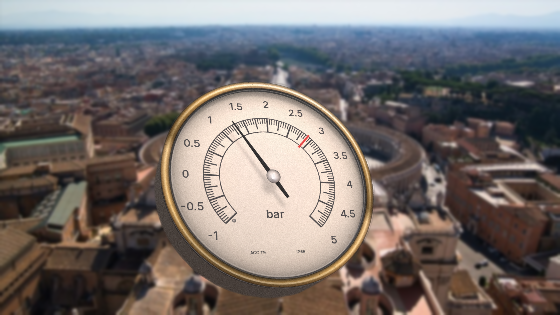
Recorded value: 1.25 bar
